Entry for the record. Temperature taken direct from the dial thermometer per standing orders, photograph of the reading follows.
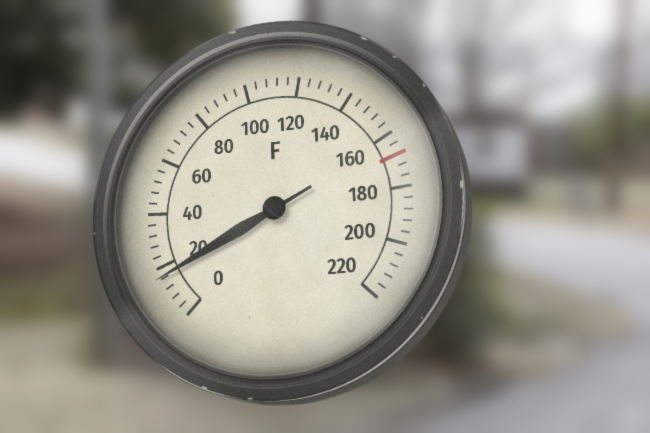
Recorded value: 16 °F
